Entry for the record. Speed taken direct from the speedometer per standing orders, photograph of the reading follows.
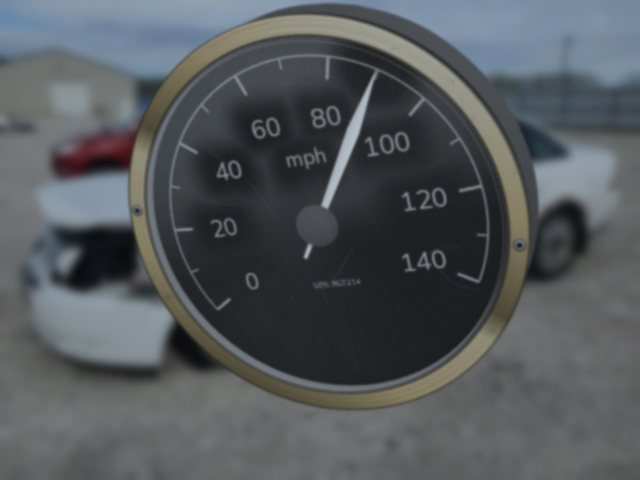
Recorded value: 90 mph
